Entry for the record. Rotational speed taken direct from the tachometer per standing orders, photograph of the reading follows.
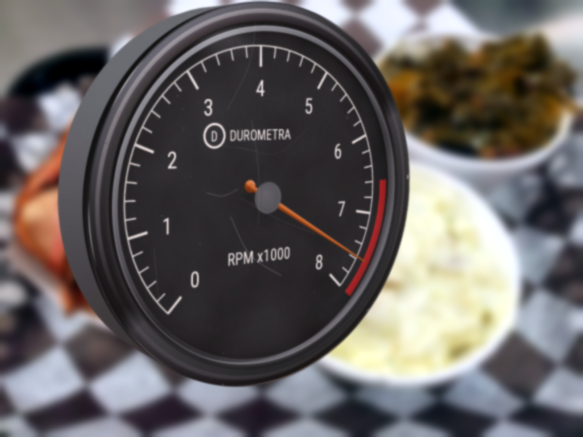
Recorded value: 7600 rpm
